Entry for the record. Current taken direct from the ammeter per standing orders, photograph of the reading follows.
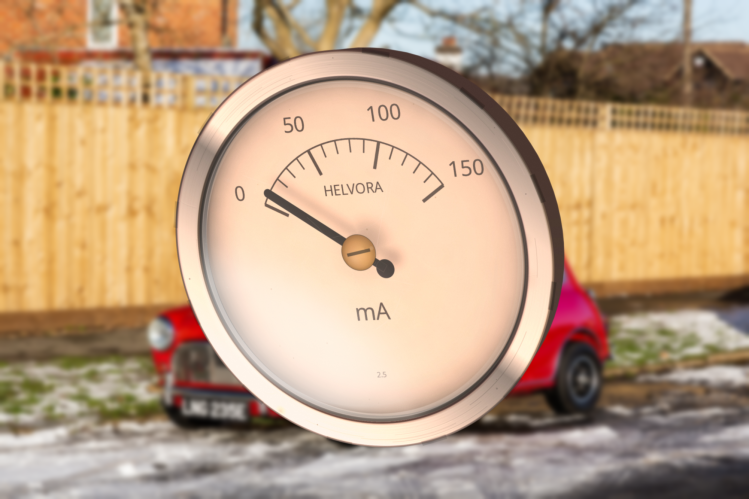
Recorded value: 10 mA
